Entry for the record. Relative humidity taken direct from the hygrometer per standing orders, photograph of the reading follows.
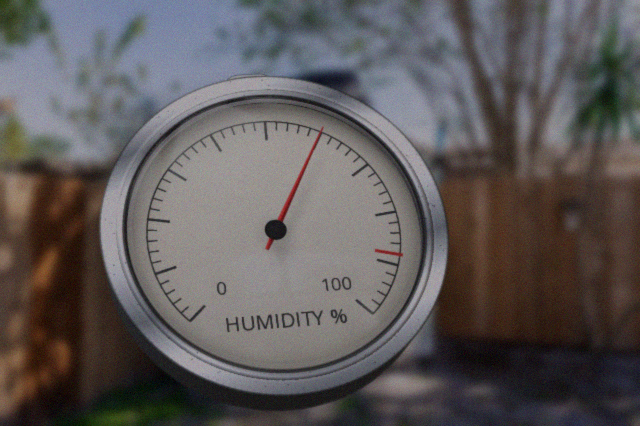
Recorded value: 60 %
